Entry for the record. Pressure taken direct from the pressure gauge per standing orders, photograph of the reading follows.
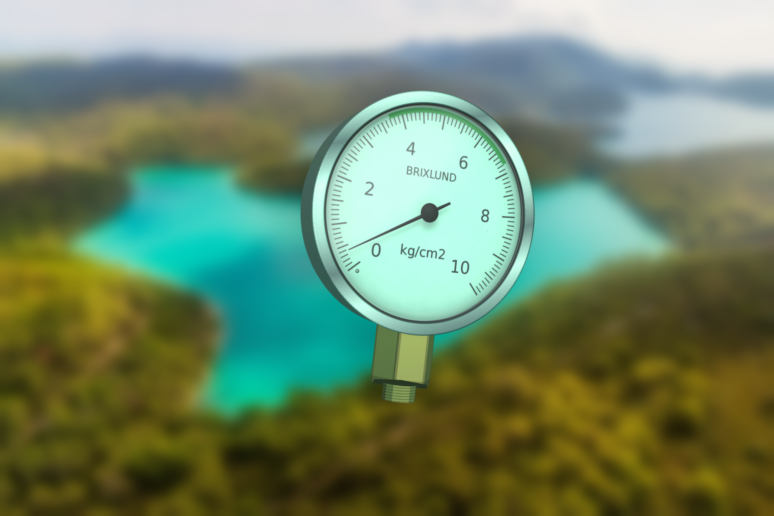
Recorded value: 0.4 kg/cm²
